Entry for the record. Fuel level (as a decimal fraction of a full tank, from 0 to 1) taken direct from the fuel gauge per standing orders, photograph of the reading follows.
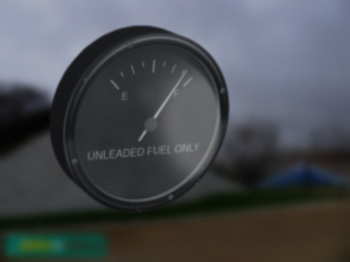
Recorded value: 0.875
